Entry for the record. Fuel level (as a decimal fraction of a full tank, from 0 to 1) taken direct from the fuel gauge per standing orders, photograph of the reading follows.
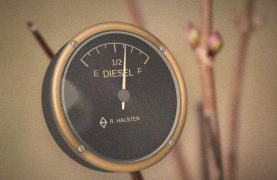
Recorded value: 0.625
